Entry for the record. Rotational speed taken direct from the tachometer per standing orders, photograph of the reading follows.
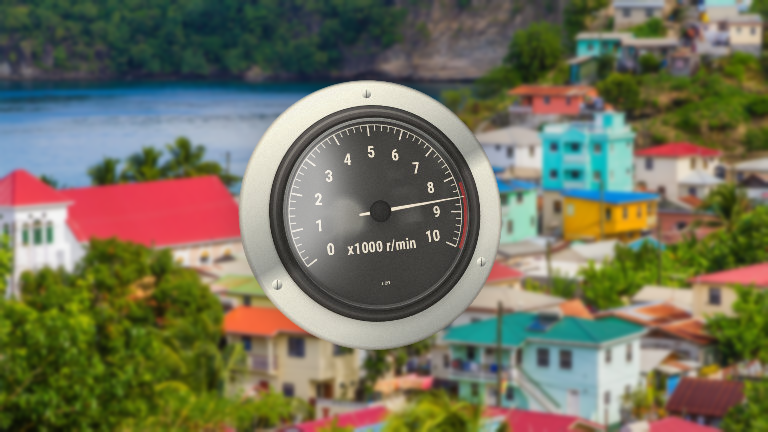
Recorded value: 8600 rpm
